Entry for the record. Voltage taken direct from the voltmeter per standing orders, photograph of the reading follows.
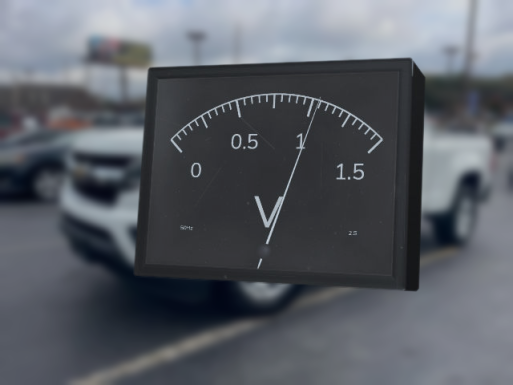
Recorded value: 1.05 V
